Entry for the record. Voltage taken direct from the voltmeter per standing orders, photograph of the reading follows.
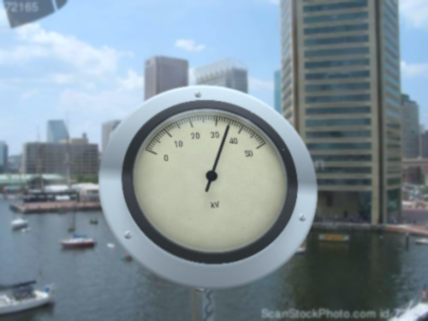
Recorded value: 35 kV
